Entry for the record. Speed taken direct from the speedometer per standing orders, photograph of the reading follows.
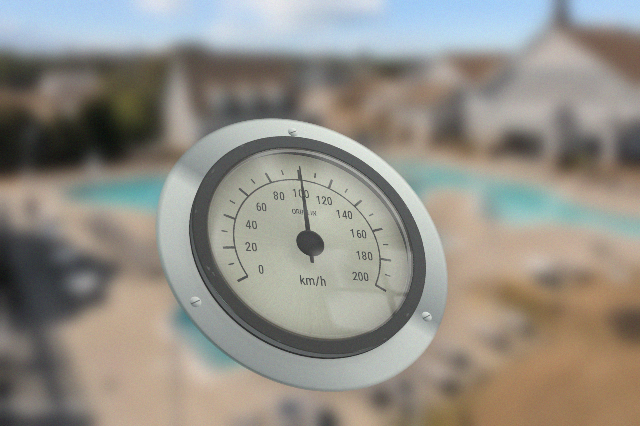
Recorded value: 100 km/h
